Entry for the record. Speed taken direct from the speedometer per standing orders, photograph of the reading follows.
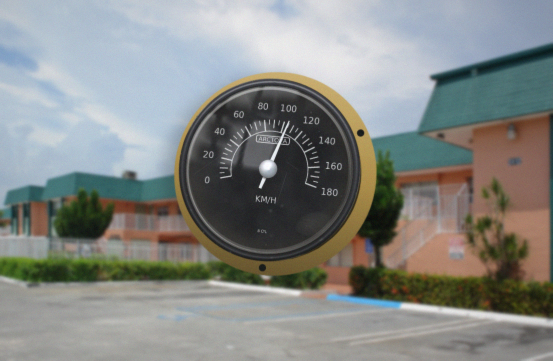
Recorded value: 105 km/h
